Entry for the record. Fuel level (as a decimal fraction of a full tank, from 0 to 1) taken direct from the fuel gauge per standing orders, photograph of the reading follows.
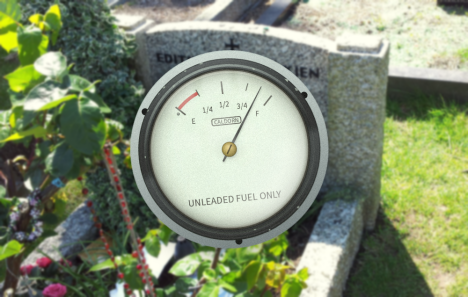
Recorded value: 0.875
